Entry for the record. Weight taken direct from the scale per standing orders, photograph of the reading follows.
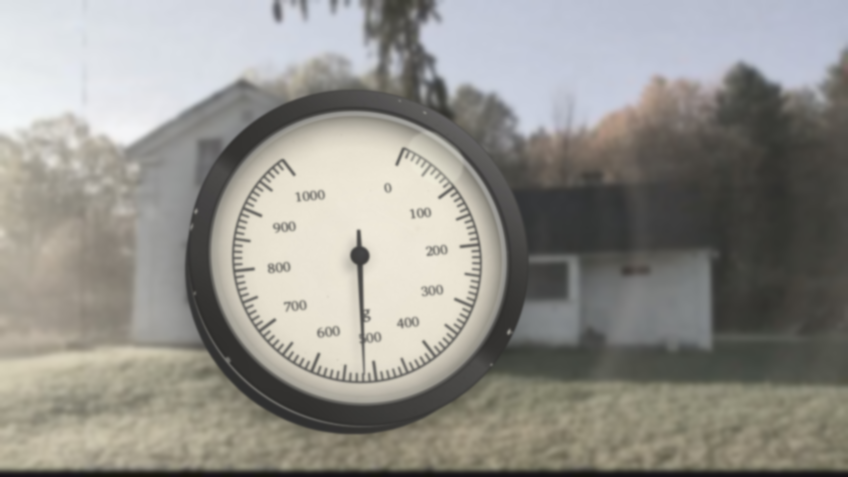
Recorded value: 520 g
